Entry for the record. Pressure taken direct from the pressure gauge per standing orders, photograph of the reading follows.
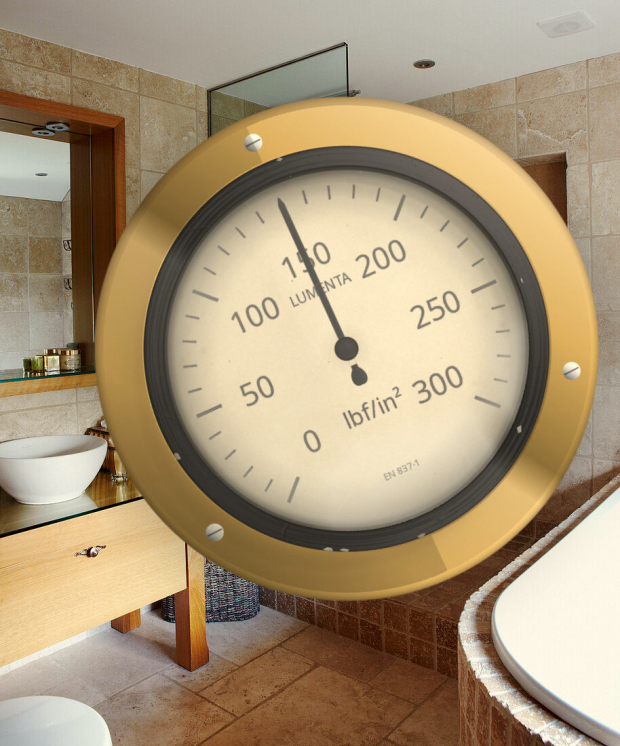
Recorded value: 150 psi
